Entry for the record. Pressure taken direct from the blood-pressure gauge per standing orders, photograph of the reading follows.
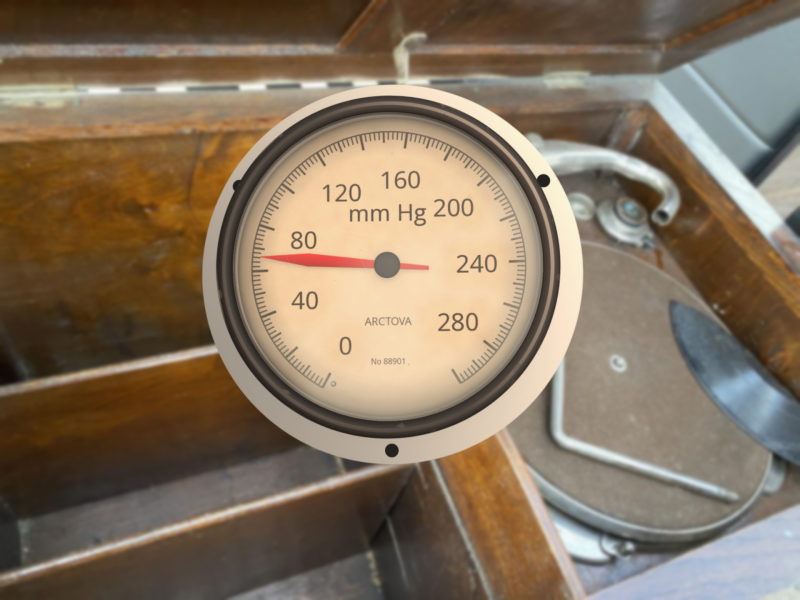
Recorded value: 66 mmHg
